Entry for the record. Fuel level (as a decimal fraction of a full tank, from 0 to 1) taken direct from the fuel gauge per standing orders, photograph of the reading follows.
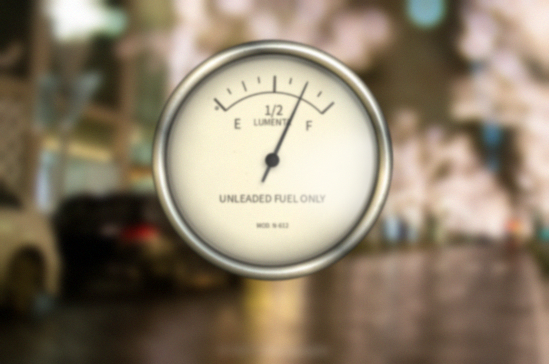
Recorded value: 0.75
